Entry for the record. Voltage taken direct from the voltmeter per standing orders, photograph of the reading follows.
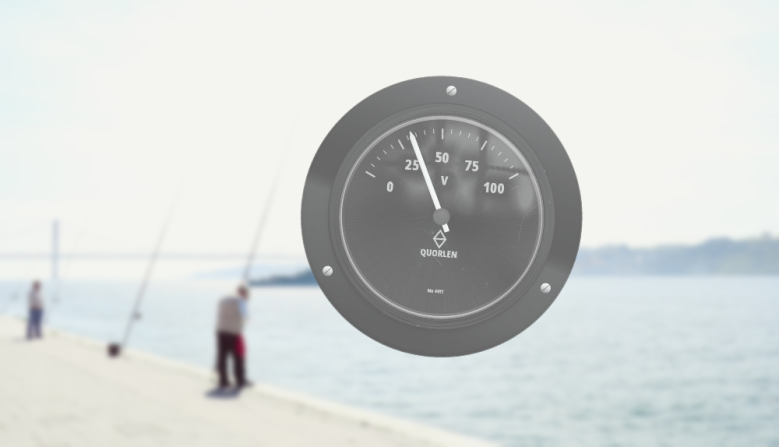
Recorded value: 32.5 V
